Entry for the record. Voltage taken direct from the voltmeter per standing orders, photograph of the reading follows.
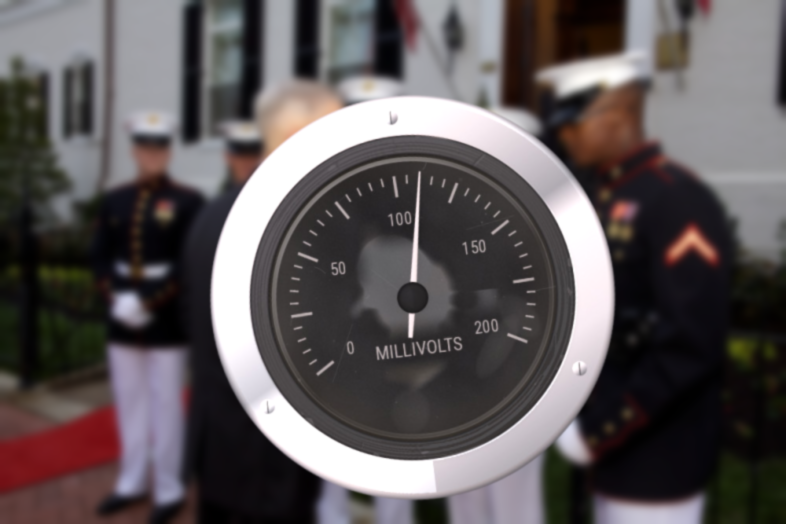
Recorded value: 110 mV
